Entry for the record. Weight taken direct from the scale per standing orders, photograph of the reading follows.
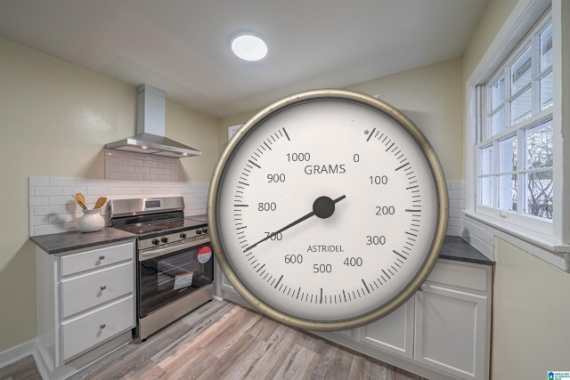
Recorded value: 700 g
